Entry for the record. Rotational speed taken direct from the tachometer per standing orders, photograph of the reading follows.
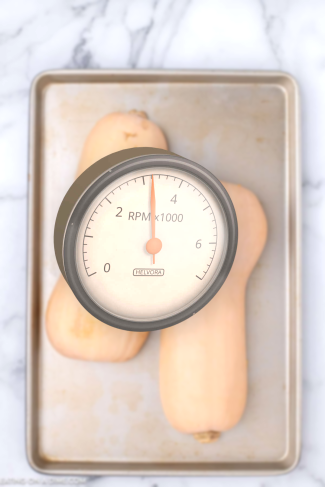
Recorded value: 3200 rpm
